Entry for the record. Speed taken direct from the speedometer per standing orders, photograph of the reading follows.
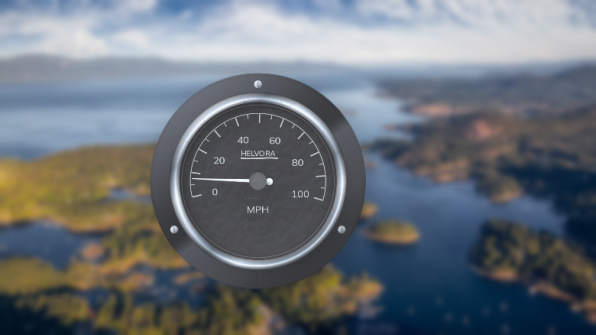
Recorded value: 7.5 mph
